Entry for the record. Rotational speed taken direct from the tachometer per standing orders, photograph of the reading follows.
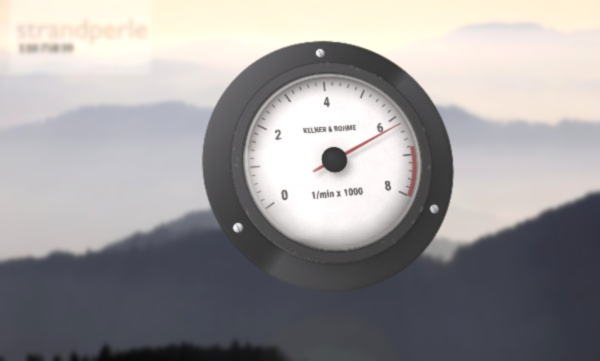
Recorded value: 6200 rpm
